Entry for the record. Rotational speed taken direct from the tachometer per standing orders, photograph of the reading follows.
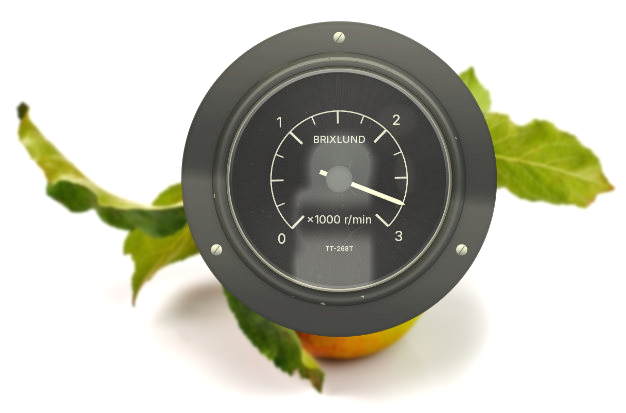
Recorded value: 2750 rpm
